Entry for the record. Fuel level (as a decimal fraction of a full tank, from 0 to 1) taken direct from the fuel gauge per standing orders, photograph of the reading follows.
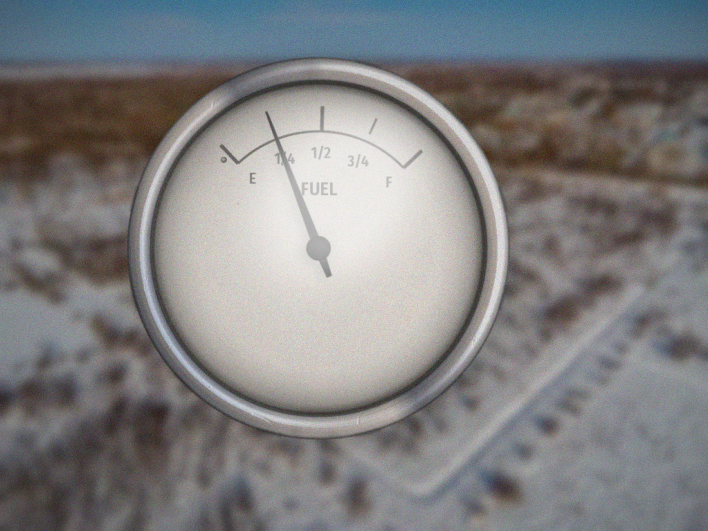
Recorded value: 0.25
